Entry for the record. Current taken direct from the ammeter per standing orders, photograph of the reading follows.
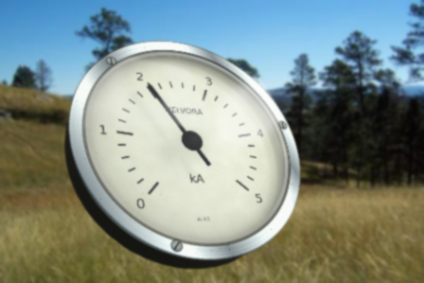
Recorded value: 2 kA
